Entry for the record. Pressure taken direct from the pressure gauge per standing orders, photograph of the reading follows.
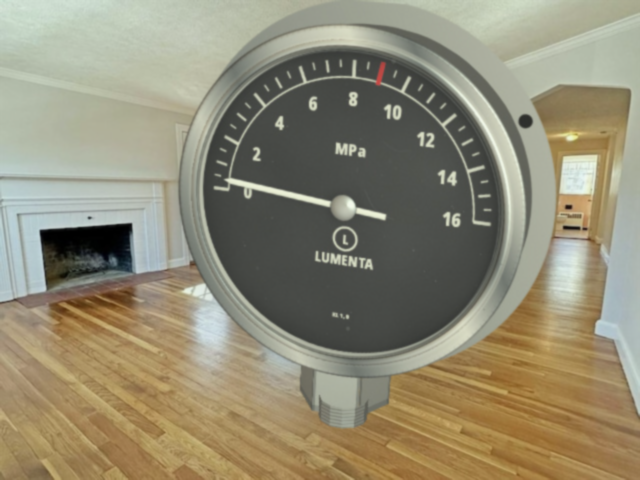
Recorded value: 0.5 MPa
